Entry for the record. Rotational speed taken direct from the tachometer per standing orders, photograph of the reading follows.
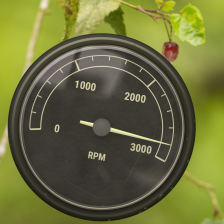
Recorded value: 2800 rpm
